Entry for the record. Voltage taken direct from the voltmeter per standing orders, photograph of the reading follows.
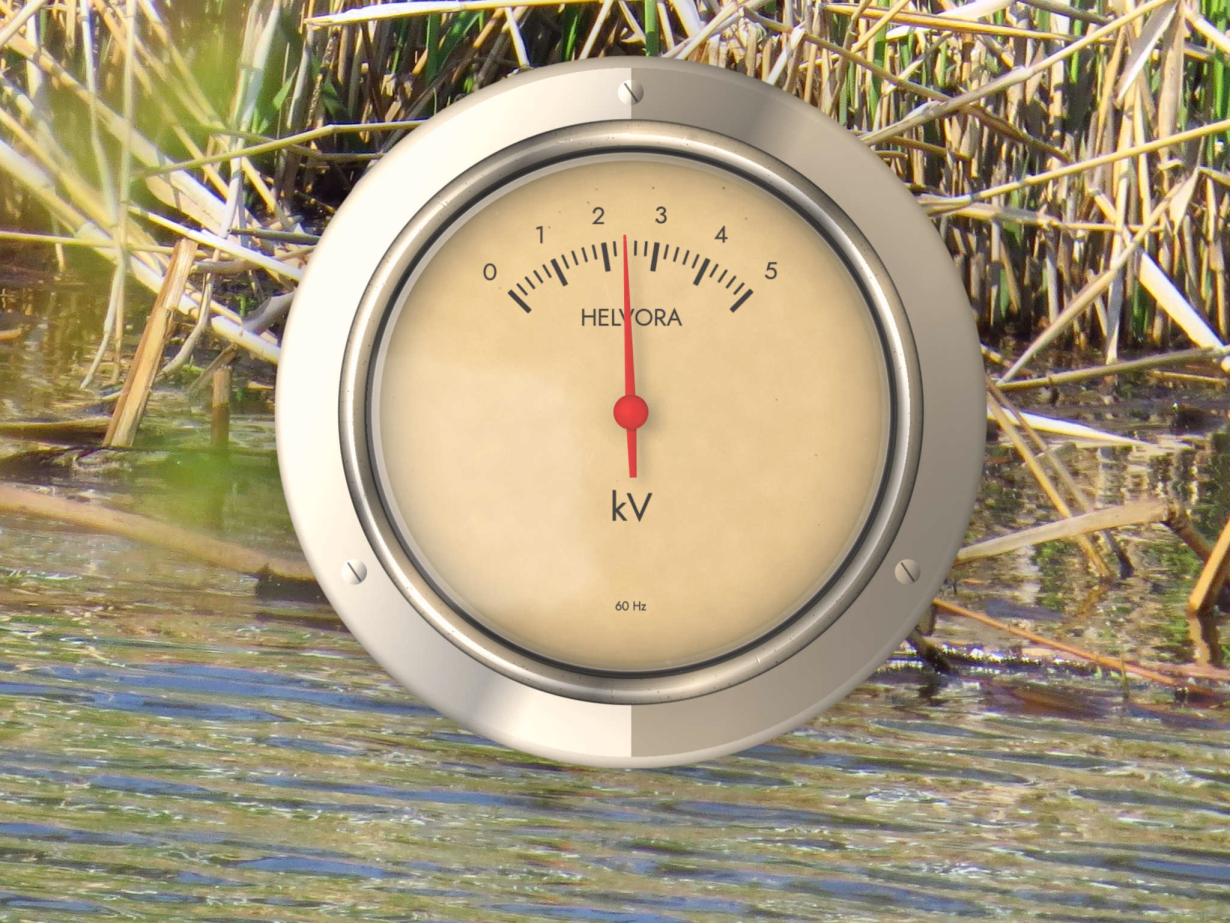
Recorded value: 2.4 kV
